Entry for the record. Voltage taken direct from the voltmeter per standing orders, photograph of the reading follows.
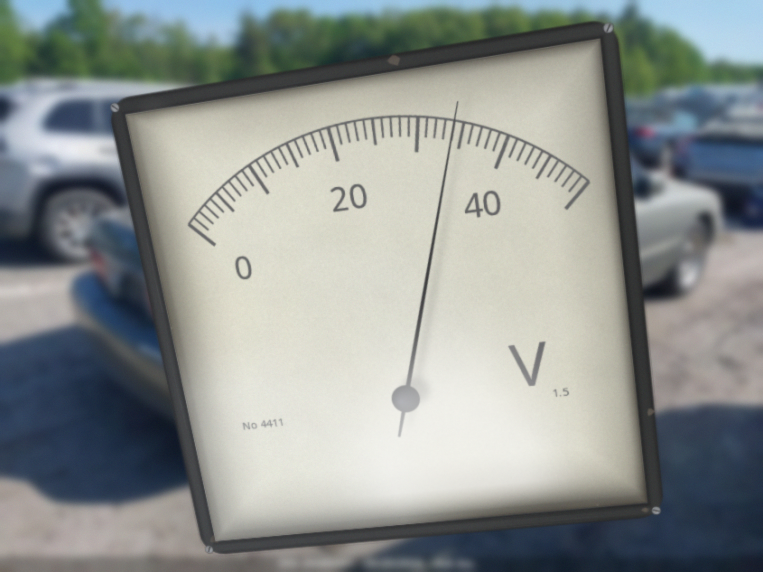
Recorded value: 34 V
